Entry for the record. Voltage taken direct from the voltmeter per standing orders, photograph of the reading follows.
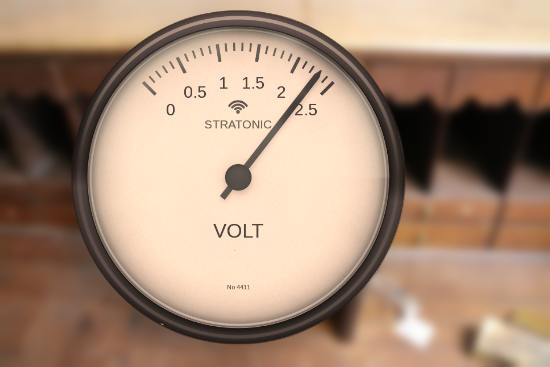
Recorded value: 2.3 V
